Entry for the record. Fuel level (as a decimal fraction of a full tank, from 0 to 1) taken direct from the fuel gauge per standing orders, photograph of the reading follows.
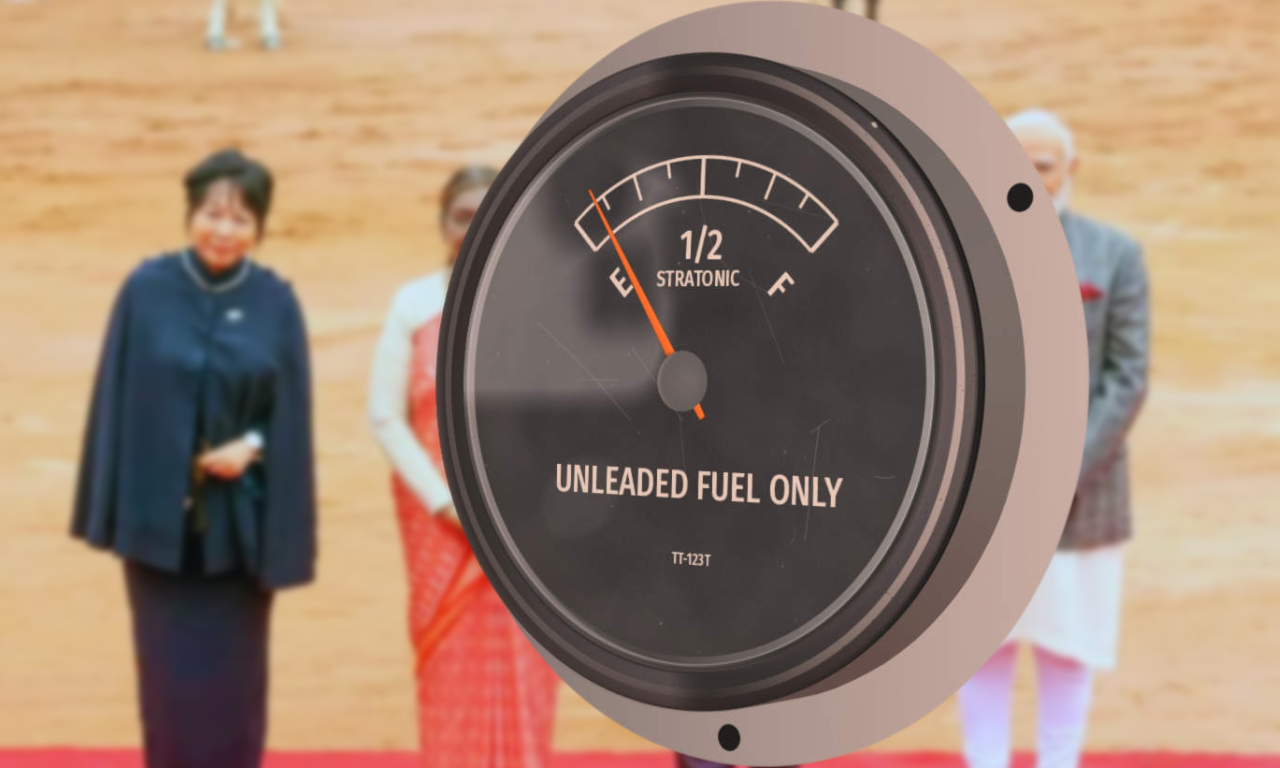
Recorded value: 0.125
